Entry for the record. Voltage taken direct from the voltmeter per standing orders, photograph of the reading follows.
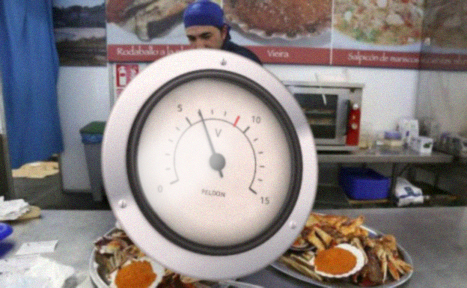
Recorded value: 6 V
